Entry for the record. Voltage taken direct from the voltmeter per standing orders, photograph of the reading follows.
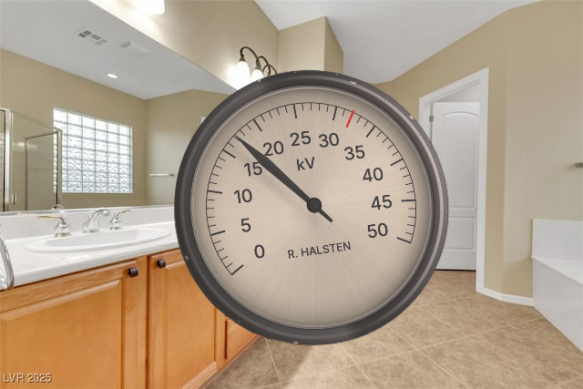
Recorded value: 17 kV
